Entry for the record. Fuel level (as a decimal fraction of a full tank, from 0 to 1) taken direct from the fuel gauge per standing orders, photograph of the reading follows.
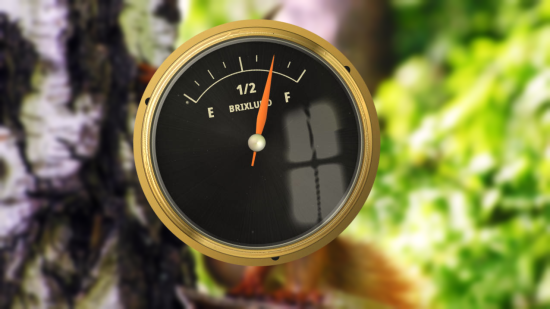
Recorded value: 0.75
